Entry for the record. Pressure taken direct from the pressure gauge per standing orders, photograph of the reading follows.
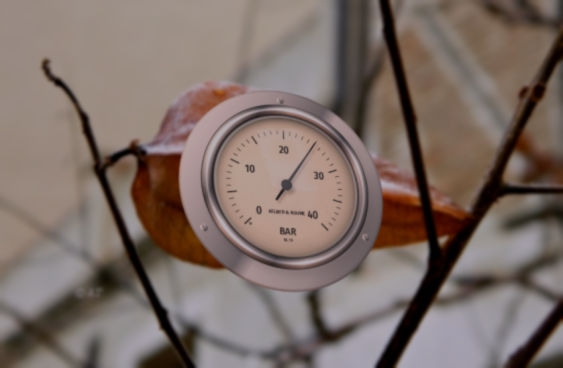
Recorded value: 25 bar
